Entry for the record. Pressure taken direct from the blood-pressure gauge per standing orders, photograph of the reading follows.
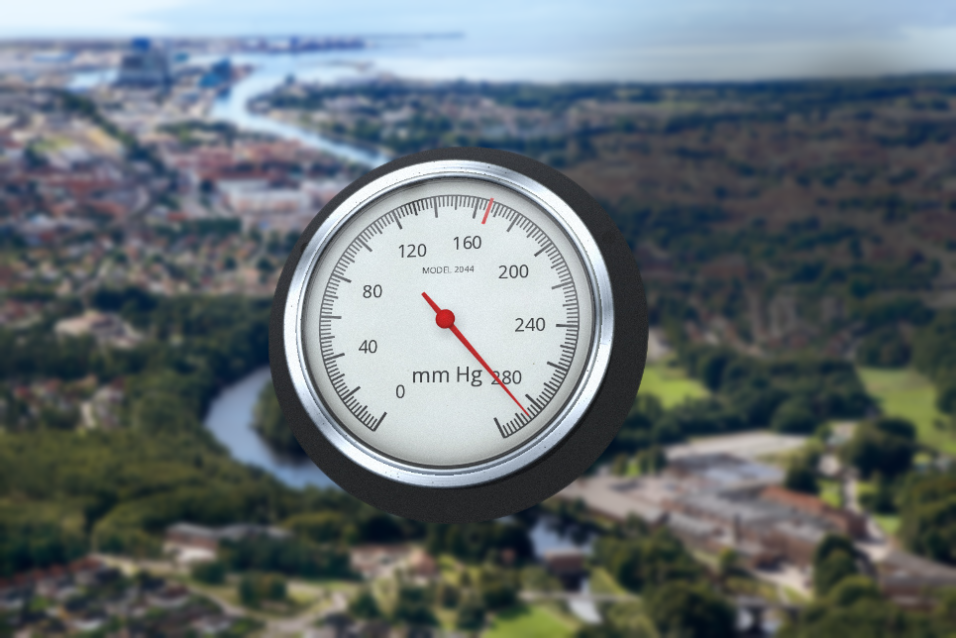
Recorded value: 286 mmHg
